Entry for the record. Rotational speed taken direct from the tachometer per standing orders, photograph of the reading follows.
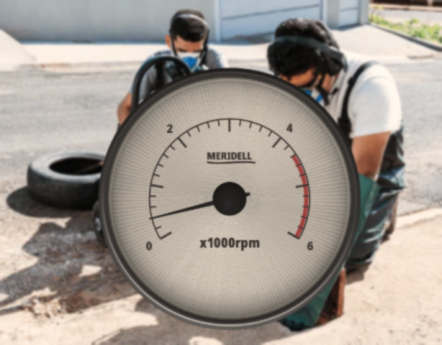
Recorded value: 400 rpm
